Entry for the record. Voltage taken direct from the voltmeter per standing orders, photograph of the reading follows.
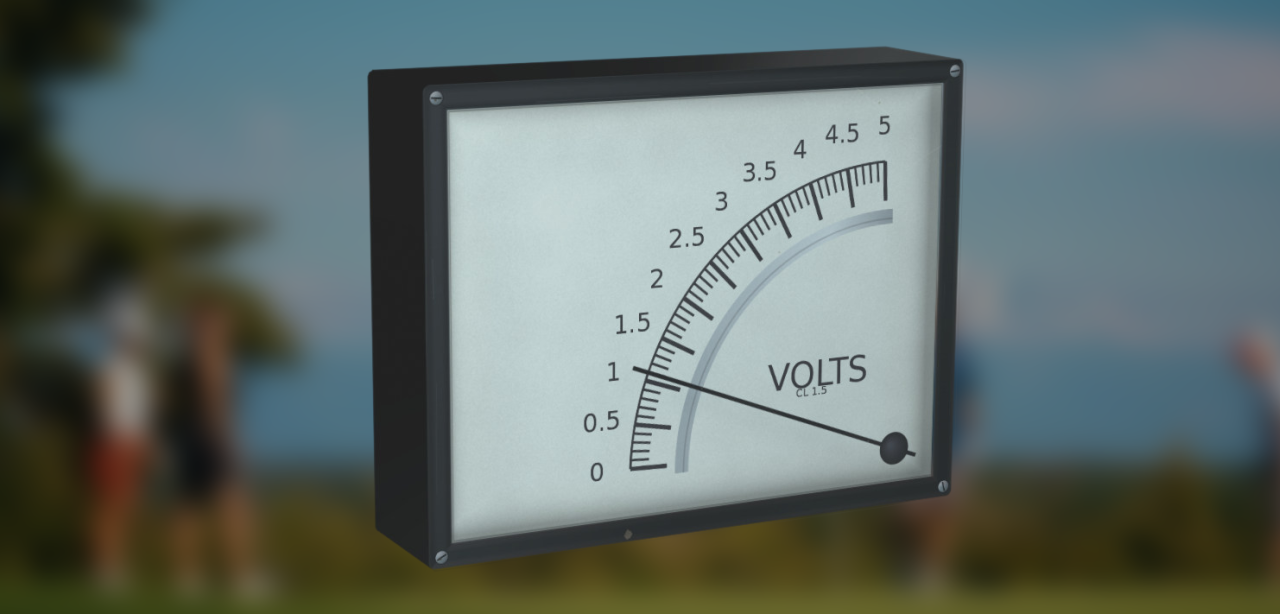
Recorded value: 1.1 V
